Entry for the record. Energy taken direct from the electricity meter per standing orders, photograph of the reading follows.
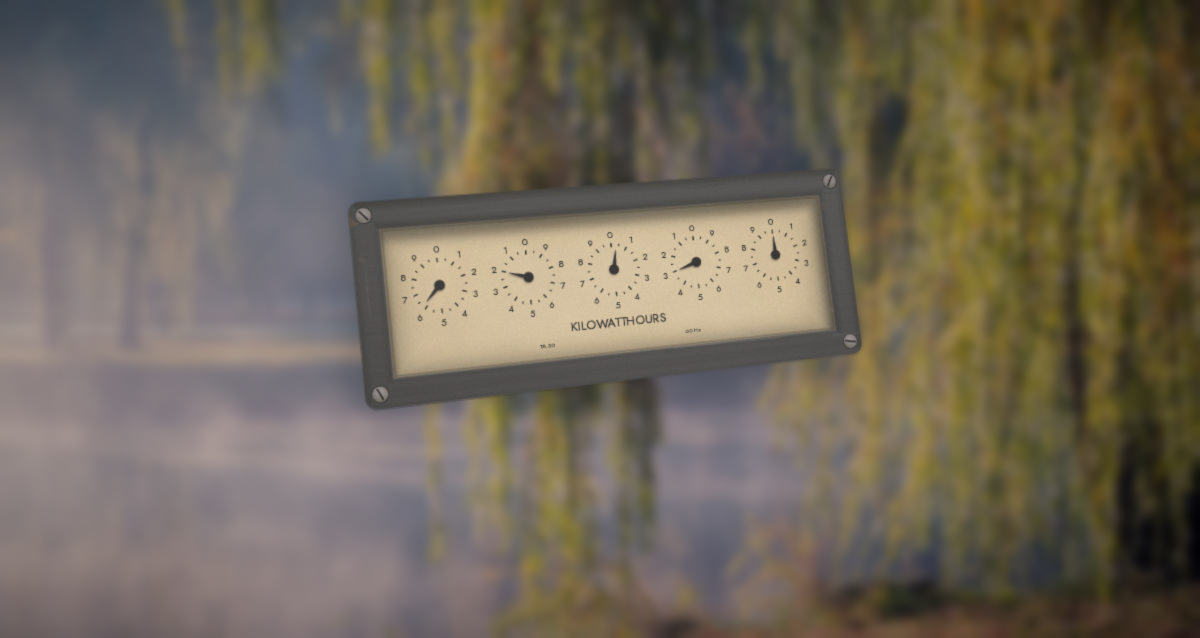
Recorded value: 62030 kWh
